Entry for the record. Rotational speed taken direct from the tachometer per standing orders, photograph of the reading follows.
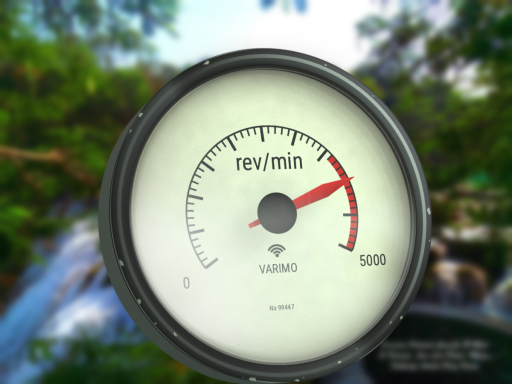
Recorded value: 4000 rpm
